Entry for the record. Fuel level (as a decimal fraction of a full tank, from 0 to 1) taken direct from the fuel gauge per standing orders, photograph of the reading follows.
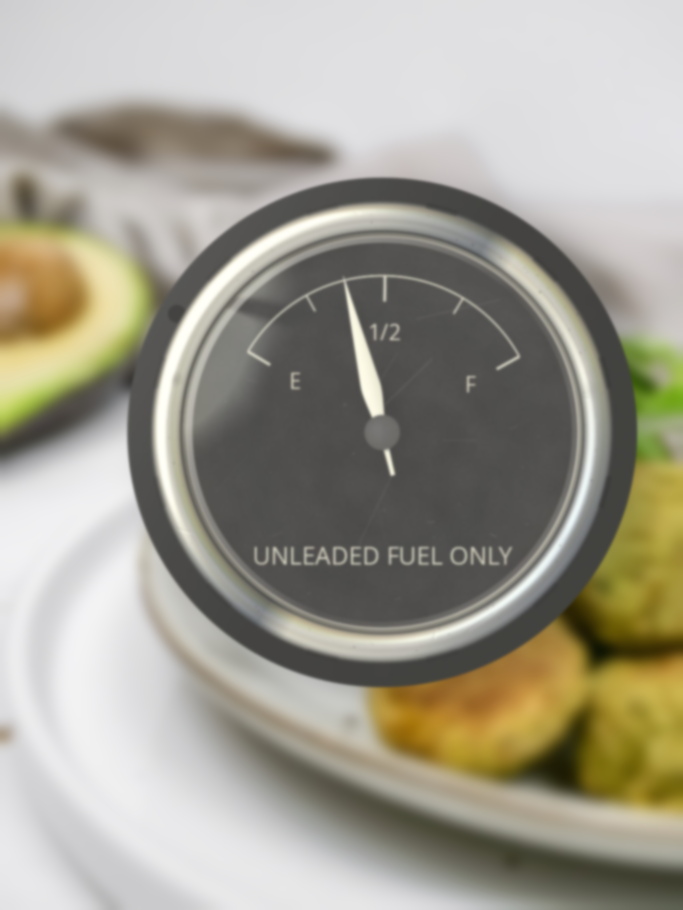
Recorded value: 0.375
